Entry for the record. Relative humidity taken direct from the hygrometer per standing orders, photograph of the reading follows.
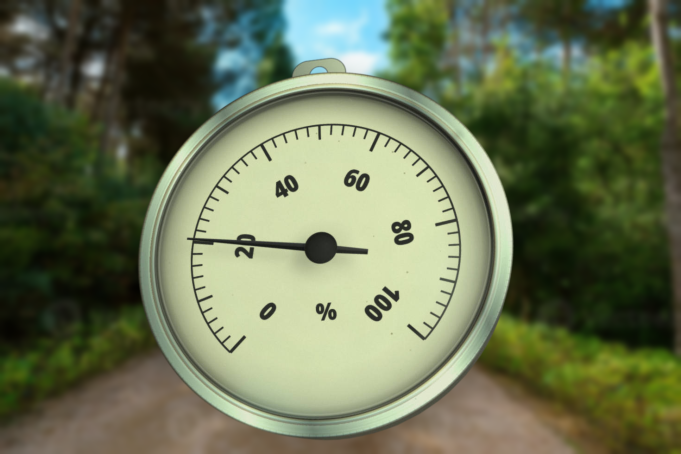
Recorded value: 20 %
